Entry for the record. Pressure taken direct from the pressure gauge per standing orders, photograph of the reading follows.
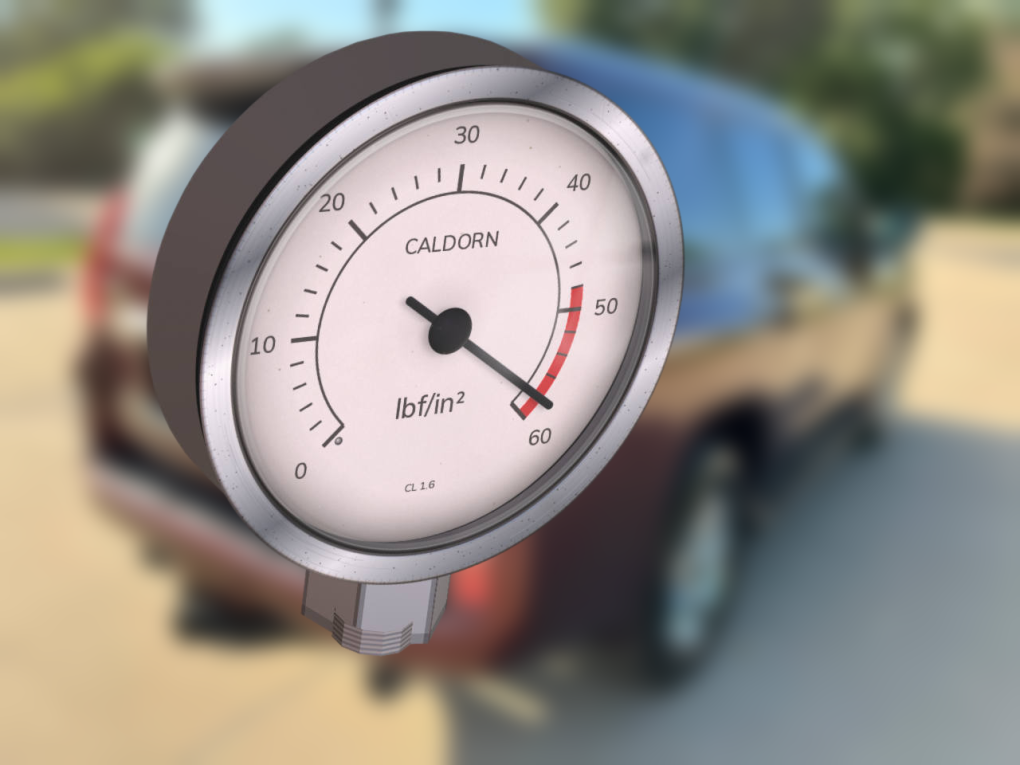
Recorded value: 58 psi
